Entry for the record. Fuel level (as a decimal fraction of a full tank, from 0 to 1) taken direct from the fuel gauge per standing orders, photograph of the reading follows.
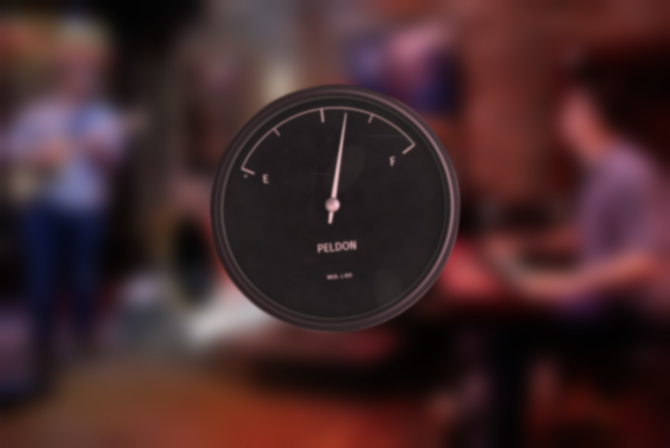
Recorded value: 0.625
